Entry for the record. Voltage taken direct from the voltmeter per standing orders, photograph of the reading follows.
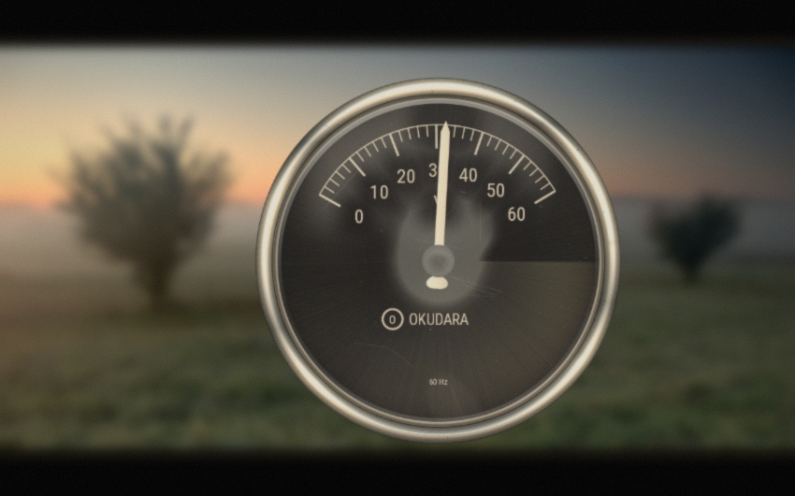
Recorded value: 32 V
